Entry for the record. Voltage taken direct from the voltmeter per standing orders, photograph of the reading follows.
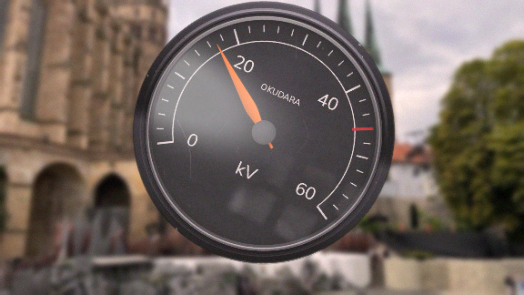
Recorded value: 17 kV
